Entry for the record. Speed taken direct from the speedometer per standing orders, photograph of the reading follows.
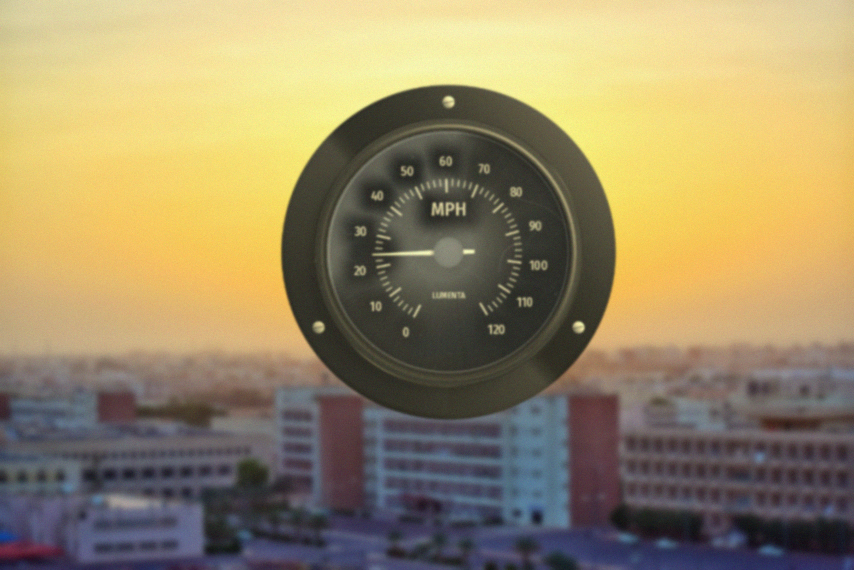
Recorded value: 24 mph
